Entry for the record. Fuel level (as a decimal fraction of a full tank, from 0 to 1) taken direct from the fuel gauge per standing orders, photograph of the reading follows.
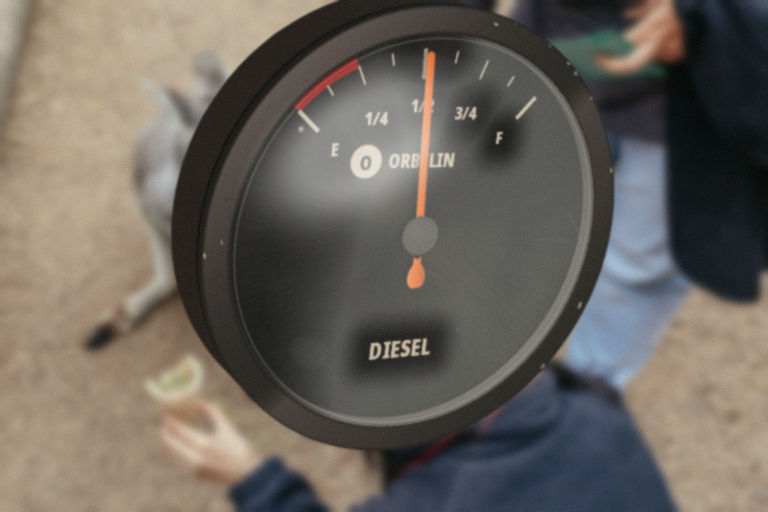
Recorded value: 0.5
